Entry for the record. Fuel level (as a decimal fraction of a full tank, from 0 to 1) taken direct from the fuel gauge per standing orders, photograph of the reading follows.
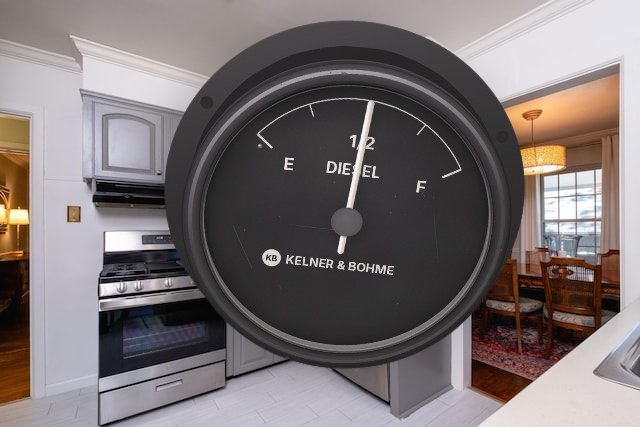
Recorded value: 0.5
